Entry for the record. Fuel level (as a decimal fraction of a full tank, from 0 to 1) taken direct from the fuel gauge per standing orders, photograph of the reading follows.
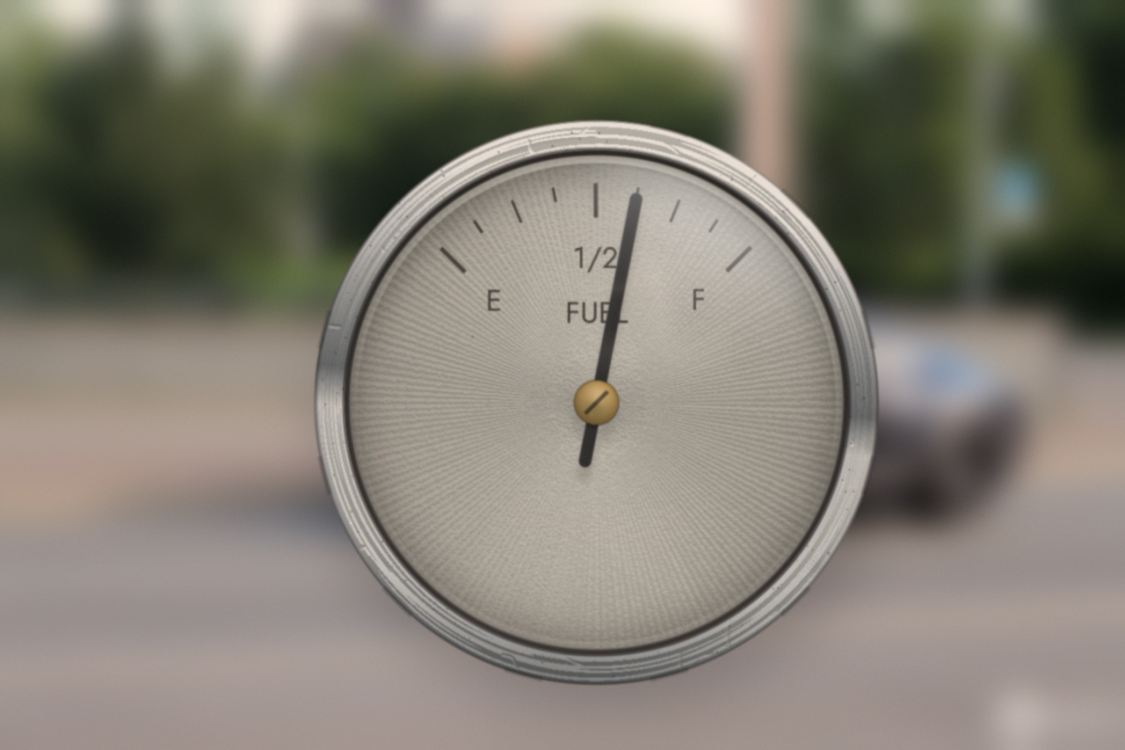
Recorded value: 0.625
